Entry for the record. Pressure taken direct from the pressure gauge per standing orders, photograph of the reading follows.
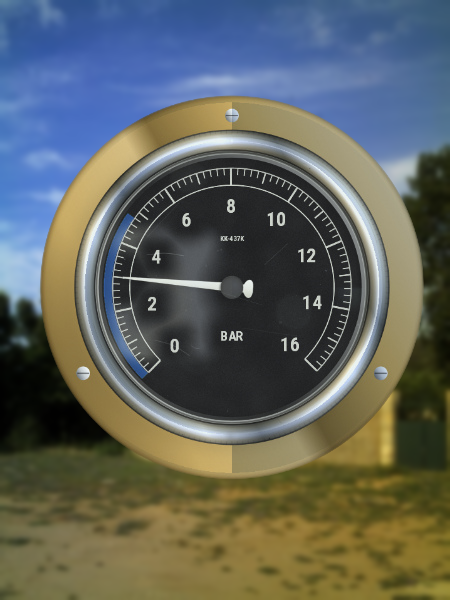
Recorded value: 3 bar
